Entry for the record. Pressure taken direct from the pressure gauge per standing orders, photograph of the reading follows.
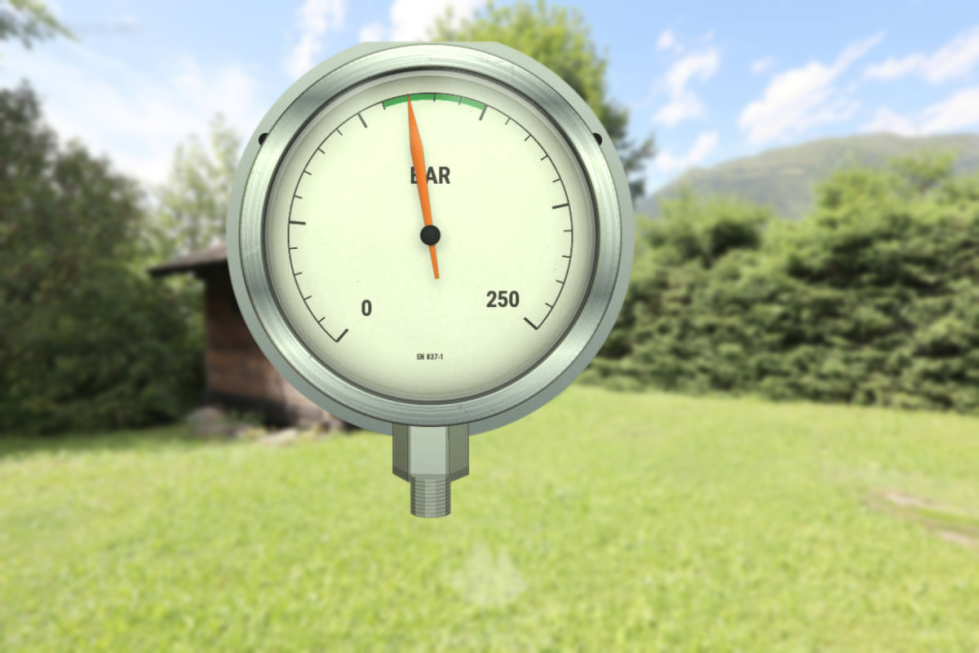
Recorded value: 120 bar
